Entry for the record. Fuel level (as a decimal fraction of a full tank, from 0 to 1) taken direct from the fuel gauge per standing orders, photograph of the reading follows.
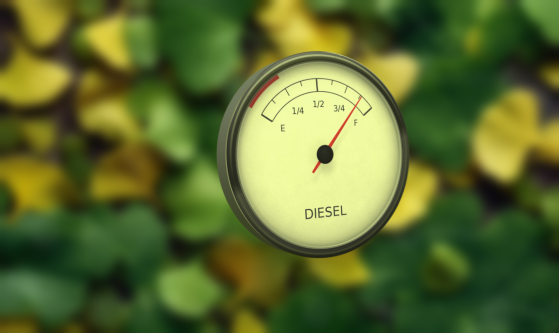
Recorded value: 0.875
